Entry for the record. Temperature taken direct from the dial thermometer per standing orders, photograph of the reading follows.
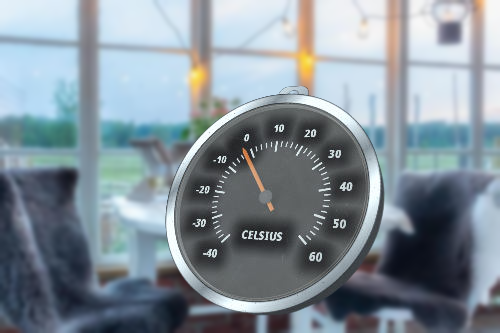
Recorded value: -2 °C
